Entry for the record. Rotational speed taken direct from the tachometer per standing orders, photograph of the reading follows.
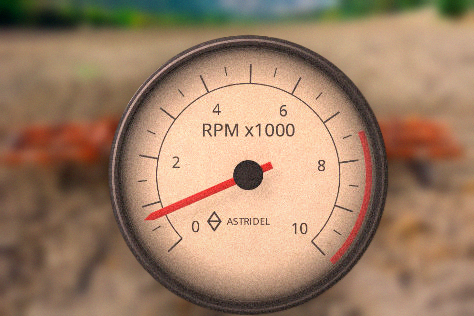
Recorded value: 750 rpm
